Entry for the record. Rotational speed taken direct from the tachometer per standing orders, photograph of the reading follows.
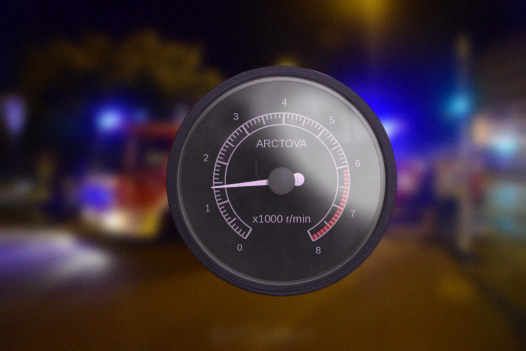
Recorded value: 1400 rpm
